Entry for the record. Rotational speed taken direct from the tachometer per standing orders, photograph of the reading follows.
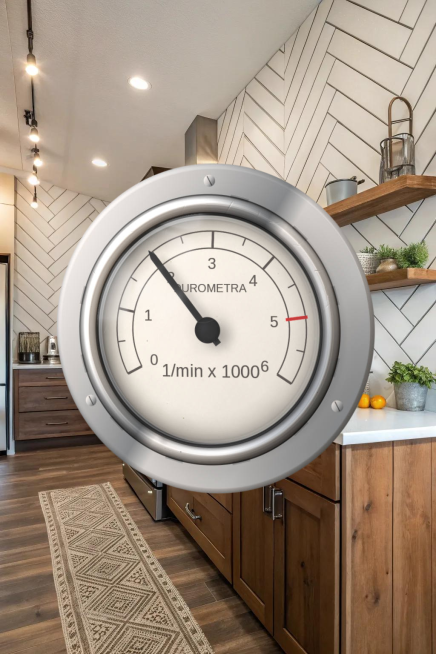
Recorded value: 2000 rpm
